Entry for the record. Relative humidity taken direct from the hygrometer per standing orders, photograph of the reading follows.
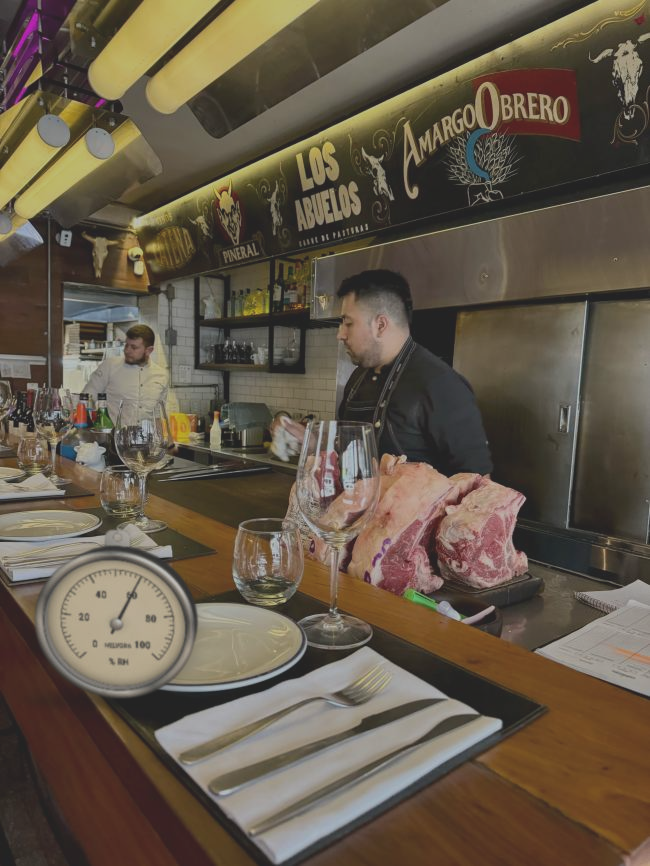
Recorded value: 60 %
